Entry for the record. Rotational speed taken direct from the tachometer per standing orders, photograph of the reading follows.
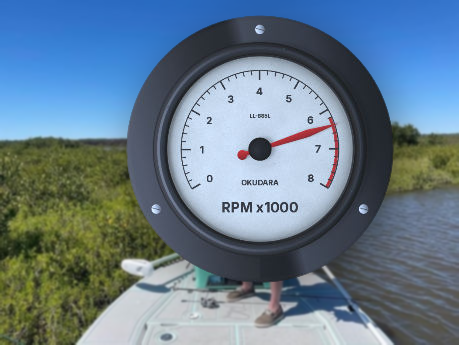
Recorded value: 6400 rpm
